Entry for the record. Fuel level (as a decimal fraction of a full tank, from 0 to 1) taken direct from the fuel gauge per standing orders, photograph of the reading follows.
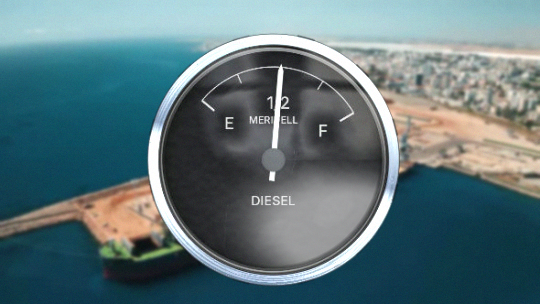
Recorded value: 0.5
